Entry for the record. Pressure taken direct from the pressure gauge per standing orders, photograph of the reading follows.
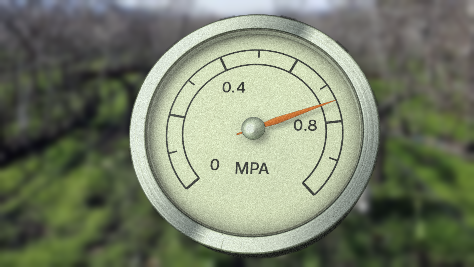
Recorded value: 0.75 MPa
